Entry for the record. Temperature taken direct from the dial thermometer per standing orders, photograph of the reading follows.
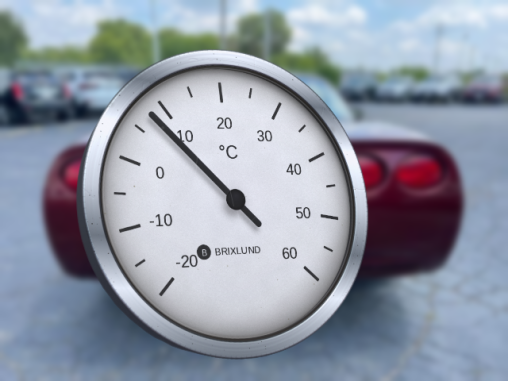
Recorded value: 7.5 °C
